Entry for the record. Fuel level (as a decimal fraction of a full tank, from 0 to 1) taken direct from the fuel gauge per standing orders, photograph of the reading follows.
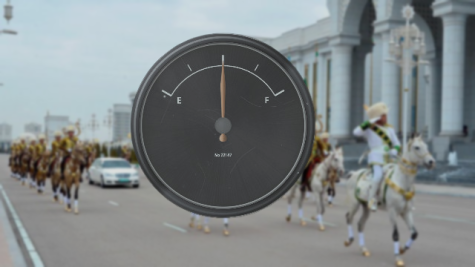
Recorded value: 0.5
